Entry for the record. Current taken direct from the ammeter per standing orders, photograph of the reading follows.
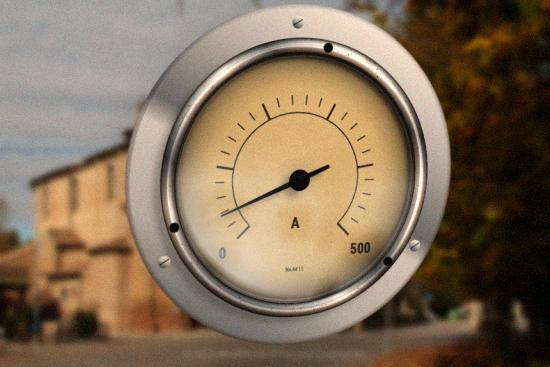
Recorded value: 40 A
